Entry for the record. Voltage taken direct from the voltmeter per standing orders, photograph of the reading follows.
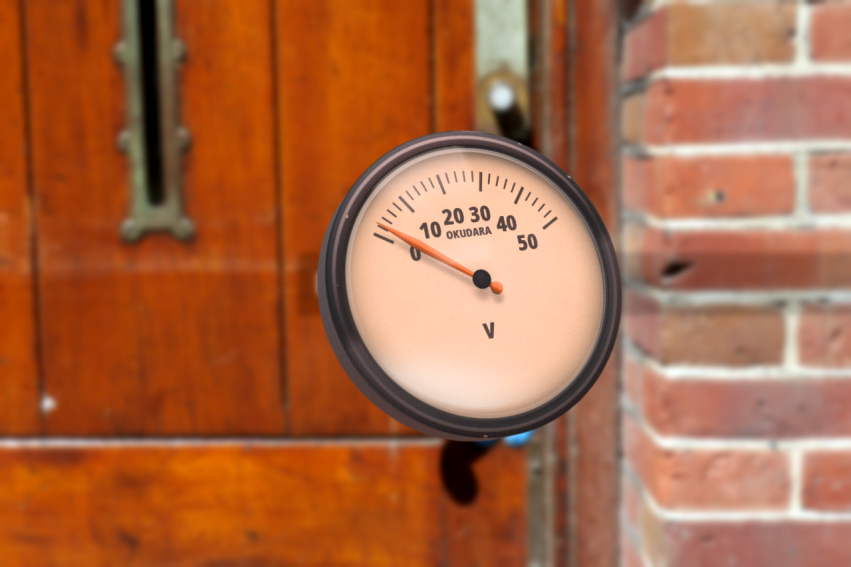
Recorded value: 2 V
